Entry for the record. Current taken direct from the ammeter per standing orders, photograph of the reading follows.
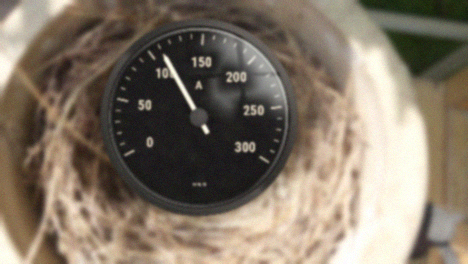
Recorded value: 110 A
